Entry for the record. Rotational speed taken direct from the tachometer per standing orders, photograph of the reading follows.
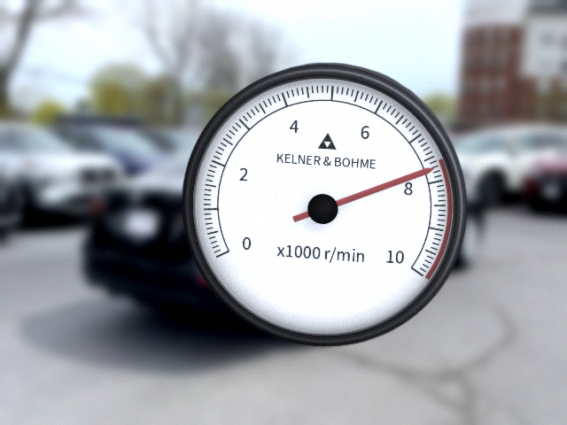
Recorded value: 7700 rpm
